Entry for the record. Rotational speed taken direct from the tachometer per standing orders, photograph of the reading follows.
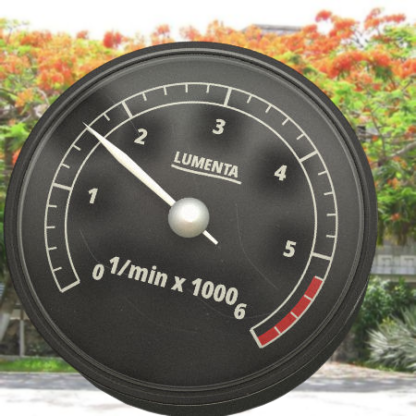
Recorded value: 1600 rpm
